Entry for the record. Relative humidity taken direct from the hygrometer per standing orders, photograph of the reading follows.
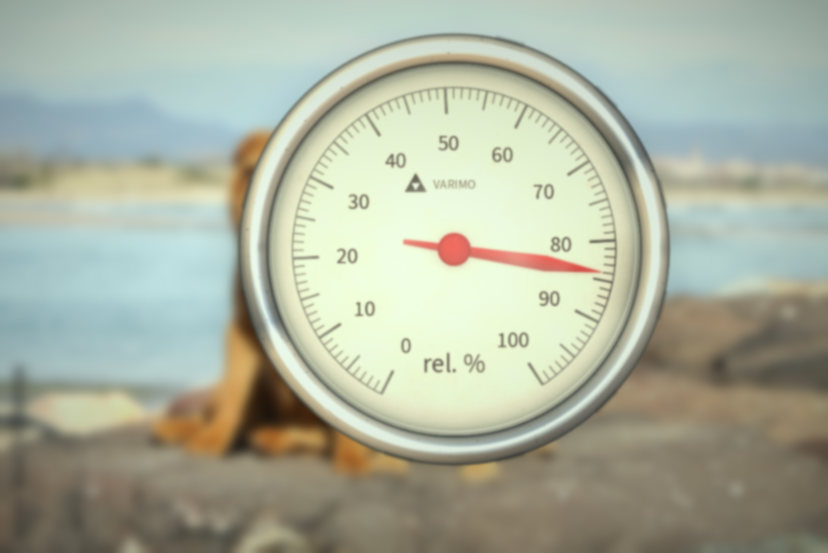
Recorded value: 84 %
